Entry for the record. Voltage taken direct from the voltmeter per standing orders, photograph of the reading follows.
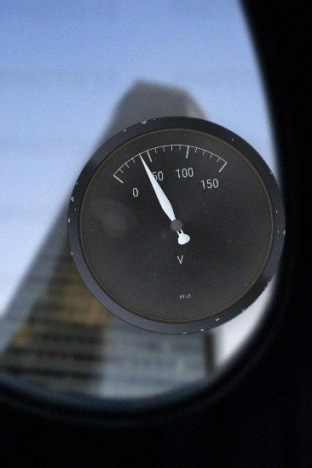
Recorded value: 40 V
